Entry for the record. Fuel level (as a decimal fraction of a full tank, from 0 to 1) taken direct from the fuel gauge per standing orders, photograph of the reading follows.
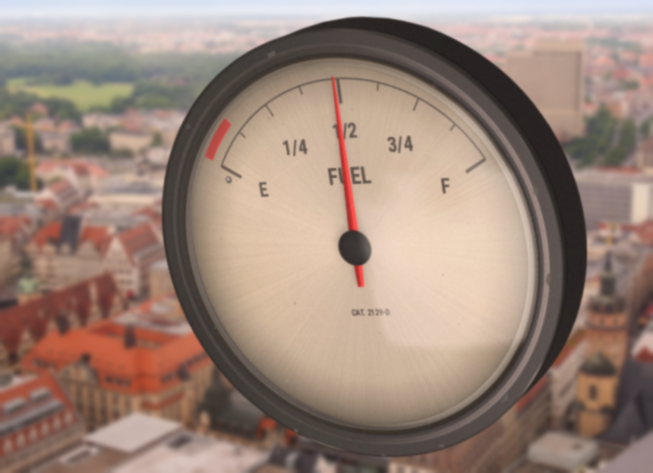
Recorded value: 0.5
